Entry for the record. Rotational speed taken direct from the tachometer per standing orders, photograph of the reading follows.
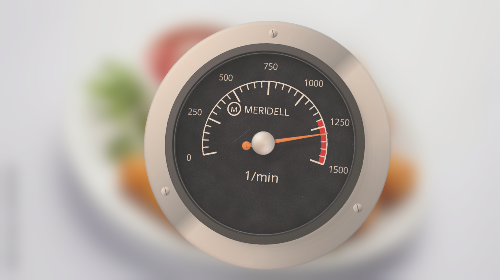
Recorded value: 1300 rpm
